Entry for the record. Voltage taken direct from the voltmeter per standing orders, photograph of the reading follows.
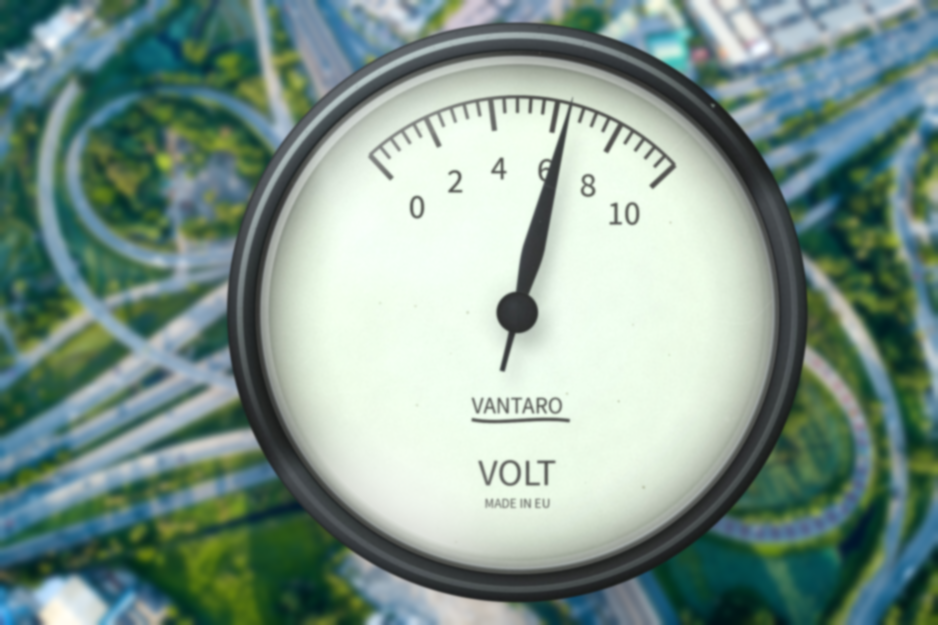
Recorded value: 6.4 V
